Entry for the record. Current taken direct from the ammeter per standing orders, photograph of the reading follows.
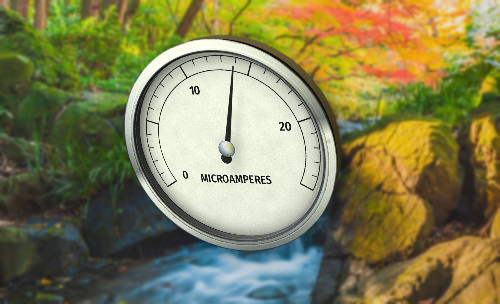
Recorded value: 14 µA
